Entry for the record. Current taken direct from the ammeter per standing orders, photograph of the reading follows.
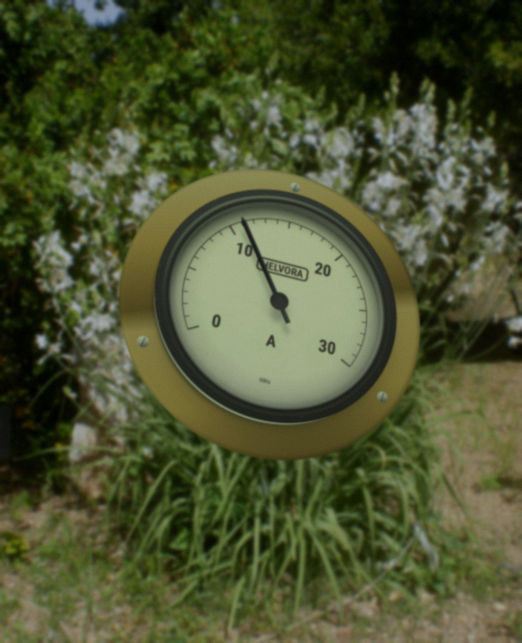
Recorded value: 11 A
